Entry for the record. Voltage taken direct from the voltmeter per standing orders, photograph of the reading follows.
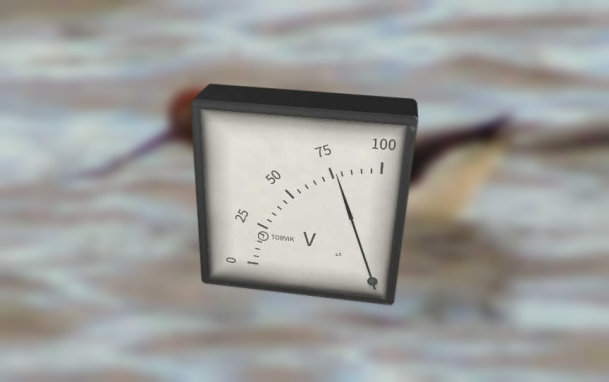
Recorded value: 77.5 V
